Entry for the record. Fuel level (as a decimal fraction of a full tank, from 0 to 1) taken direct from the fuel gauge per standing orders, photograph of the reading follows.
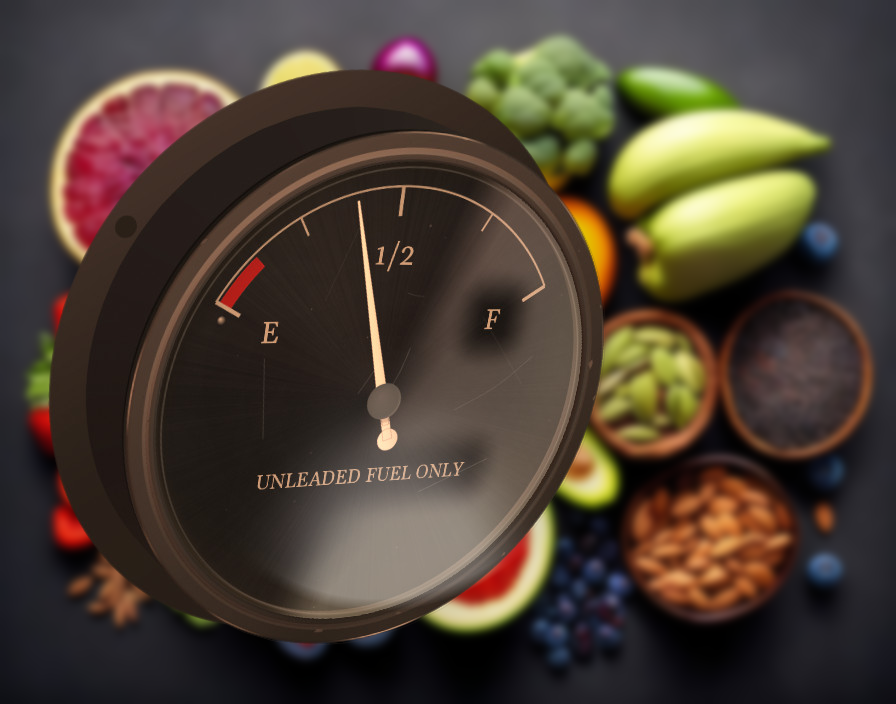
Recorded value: 0.375
